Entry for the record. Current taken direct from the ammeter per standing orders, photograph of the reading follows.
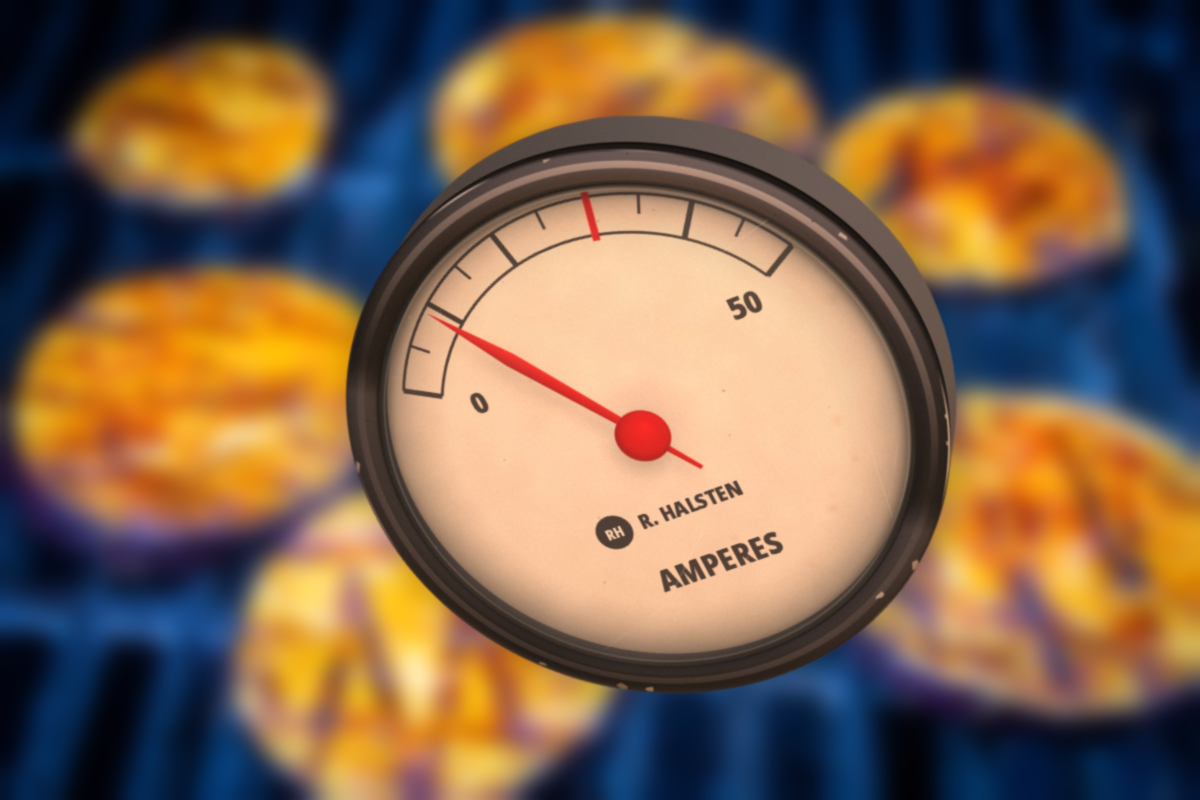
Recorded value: 10 A
